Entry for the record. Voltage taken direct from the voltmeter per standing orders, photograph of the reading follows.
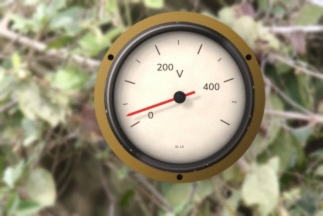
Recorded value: 25 V
